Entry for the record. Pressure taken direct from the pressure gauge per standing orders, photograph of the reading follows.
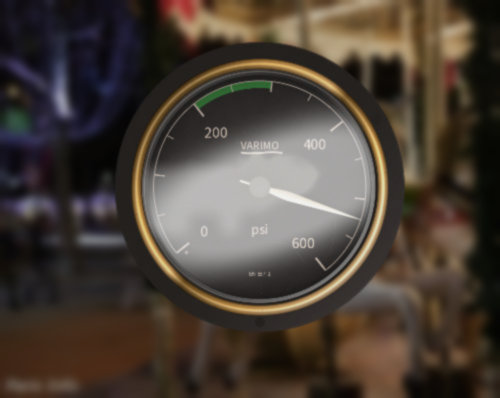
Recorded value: 525 psi
